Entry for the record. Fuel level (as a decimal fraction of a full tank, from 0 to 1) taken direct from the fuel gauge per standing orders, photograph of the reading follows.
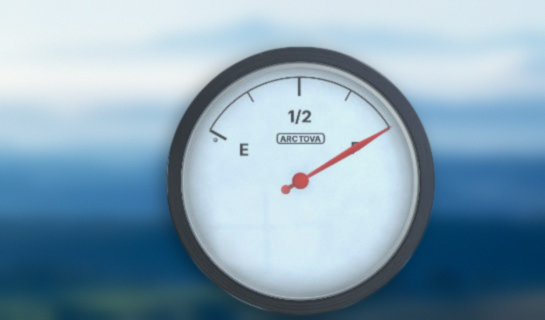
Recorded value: 1
